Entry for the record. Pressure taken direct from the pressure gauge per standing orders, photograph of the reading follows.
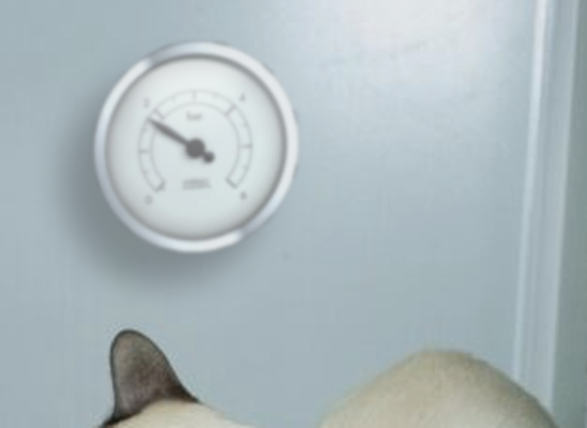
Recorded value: 1.75 bar
